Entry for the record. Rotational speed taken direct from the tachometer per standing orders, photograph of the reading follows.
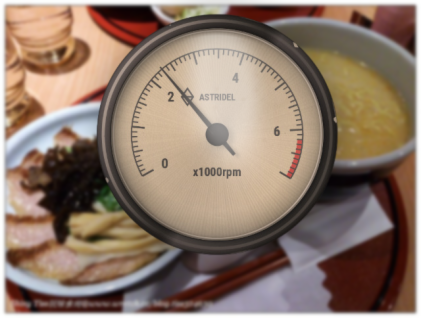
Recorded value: 2300 rpm
